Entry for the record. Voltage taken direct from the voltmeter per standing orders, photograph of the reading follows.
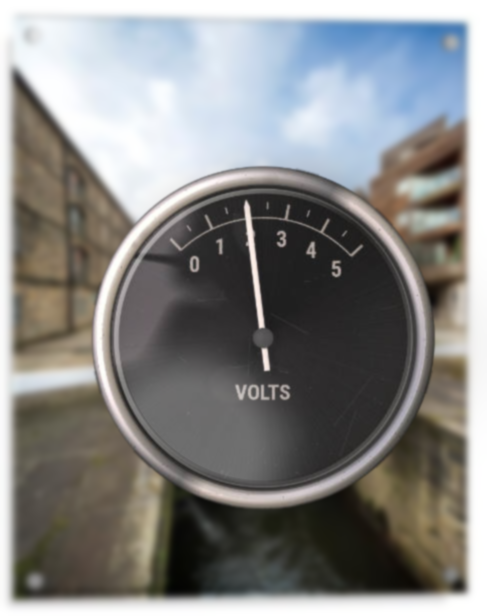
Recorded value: 2 V
